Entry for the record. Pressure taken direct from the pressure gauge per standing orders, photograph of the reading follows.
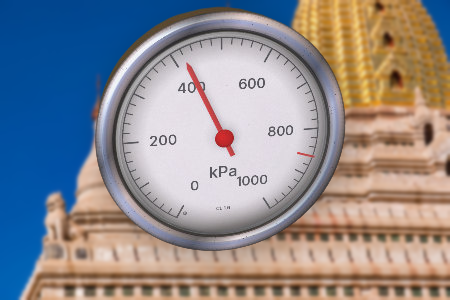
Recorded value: 420 kPa
